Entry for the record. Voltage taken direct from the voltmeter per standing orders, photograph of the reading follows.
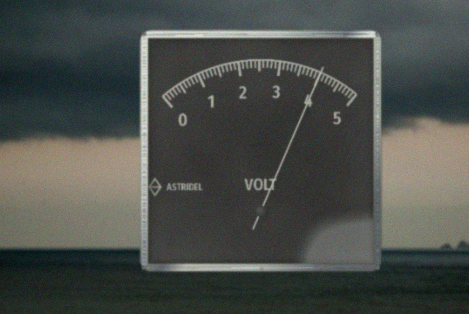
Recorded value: 4 V
